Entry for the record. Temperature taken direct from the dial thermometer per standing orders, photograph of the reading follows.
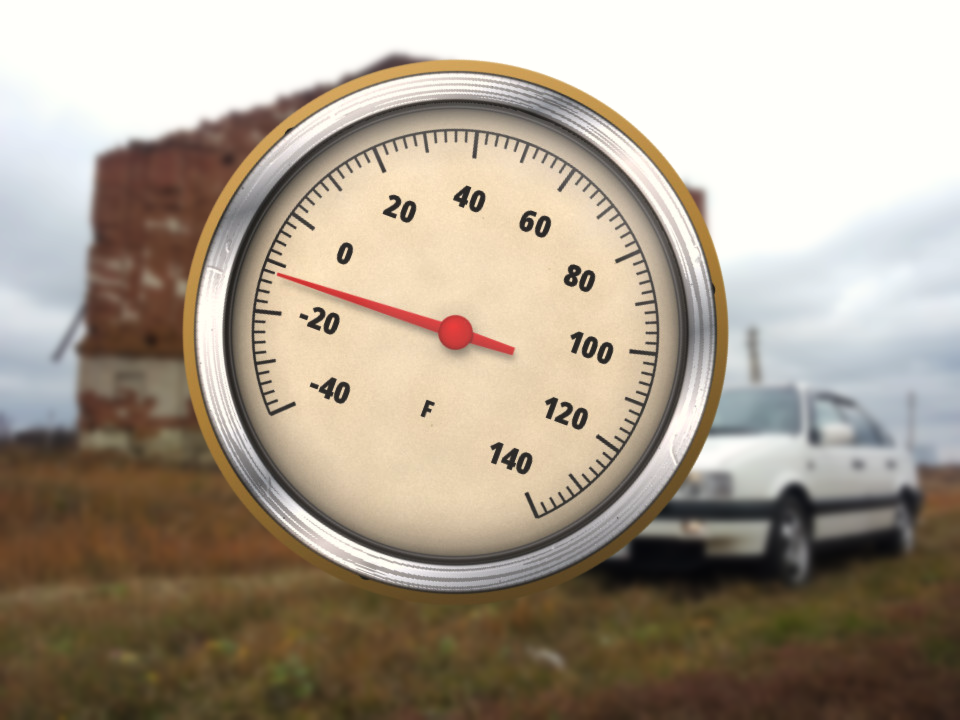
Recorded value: -12 °F
